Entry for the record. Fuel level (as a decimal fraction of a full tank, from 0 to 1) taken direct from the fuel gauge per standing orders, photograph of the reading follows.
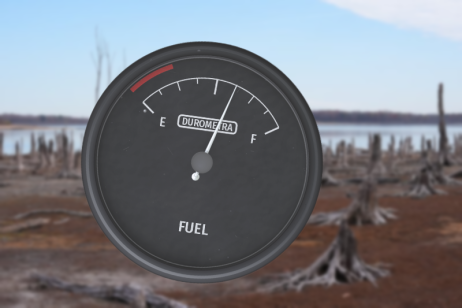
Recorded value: 0.625
